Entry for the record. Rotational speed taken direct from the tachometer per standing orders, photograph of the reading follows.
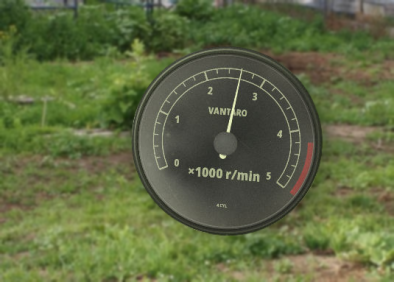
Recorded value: 2600 rpm
